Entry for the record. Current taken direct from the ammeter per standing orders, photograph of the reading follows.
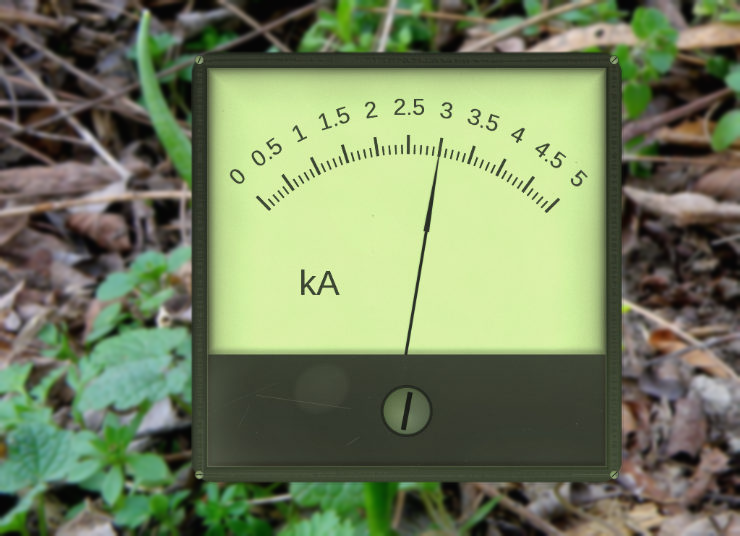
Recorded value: 3 kA
